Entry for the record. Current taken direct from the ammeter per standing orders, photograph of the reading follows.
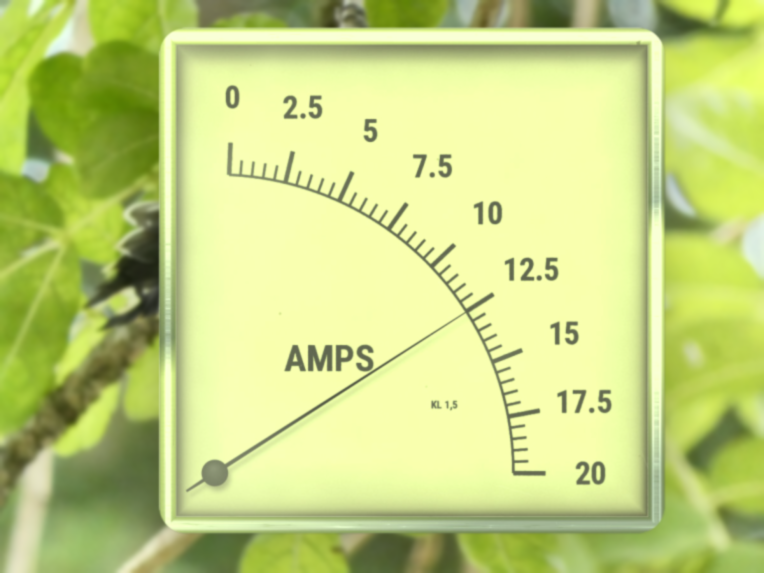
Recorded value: 12.5 A
